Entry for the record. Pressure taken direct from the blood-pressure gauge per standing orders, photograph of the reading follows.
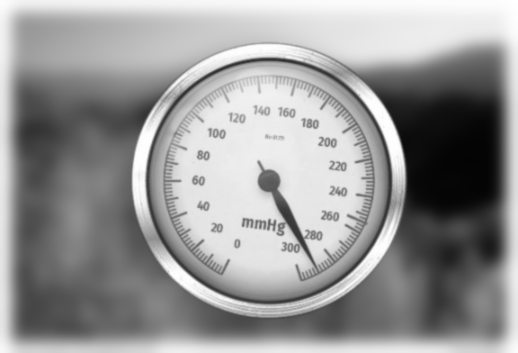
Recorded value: 290 mmHg
